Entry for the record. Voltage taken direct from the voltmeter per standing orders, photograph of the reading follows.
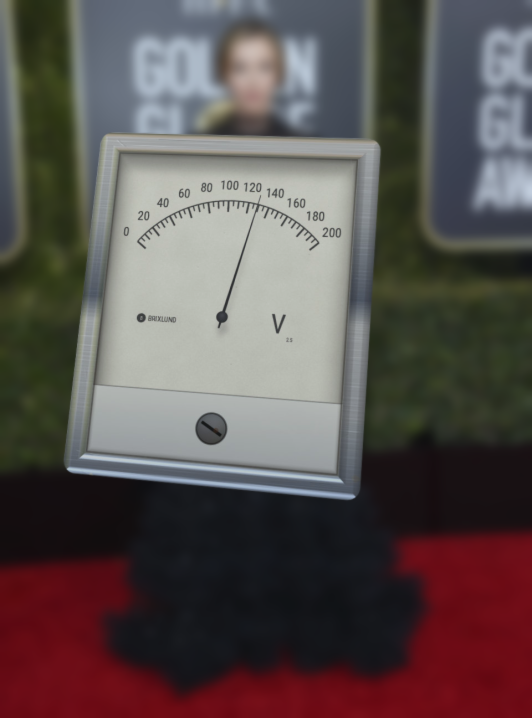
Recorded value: 130 V
